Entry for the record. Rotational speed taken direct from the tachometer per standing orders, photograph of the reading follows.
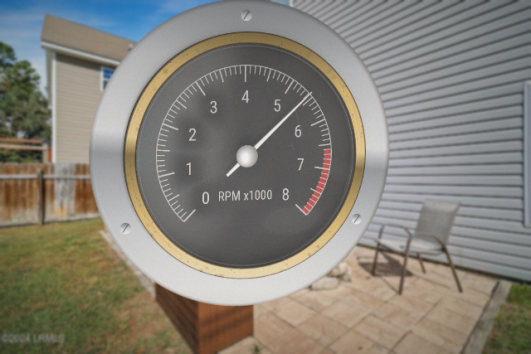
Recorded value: 5400 rpm
